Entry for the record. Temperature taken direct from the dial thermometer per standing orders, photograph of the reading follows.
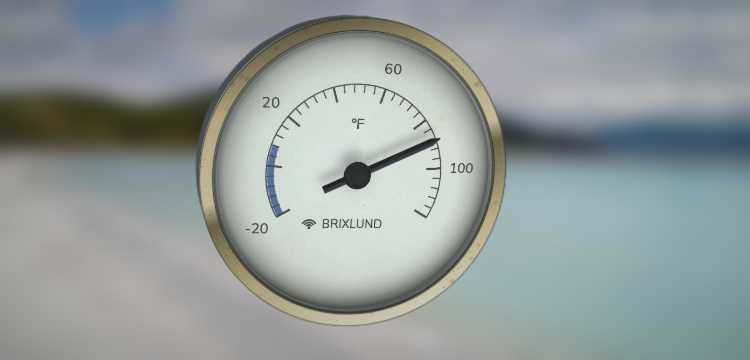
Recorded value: 88 °F
